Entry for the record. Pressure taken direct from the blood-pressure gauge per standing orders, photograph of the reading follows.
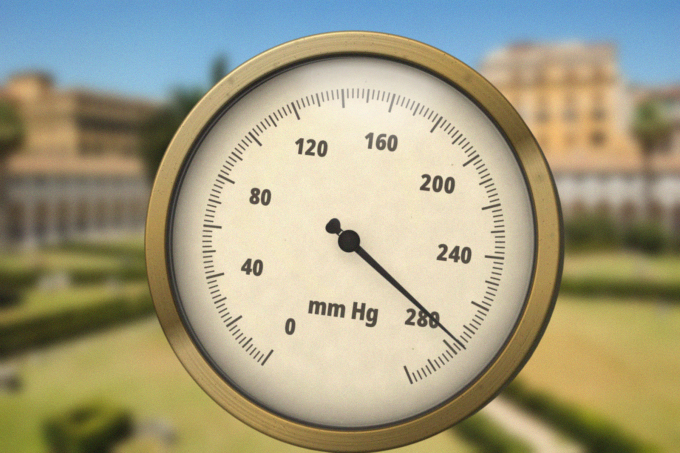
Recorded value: 276 mmHg
